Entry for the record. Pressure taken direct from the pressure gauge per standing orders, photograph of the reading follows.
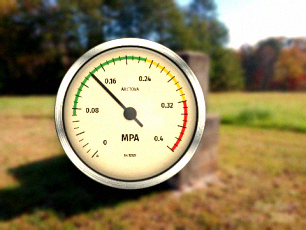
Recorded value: 0.14 MPa
